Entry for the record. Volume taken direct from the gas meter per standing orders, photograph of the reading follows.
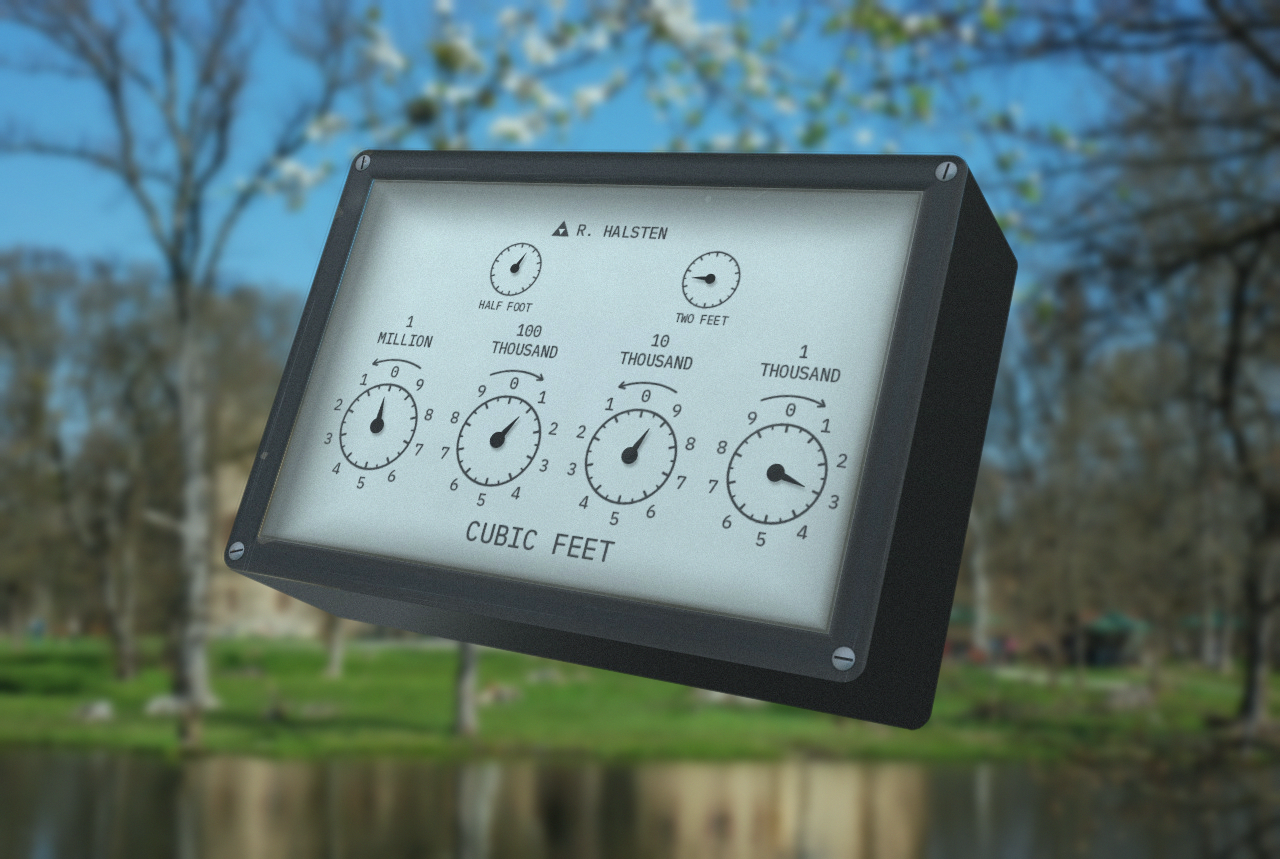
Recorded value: 9300 ft³
